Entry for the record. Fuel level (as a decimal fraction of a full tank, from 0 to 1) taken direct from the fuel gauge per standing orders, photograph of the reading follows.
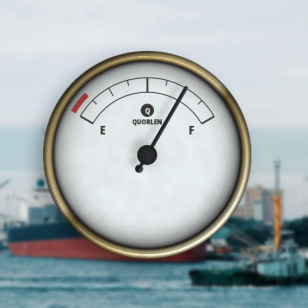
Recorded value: 0.75
